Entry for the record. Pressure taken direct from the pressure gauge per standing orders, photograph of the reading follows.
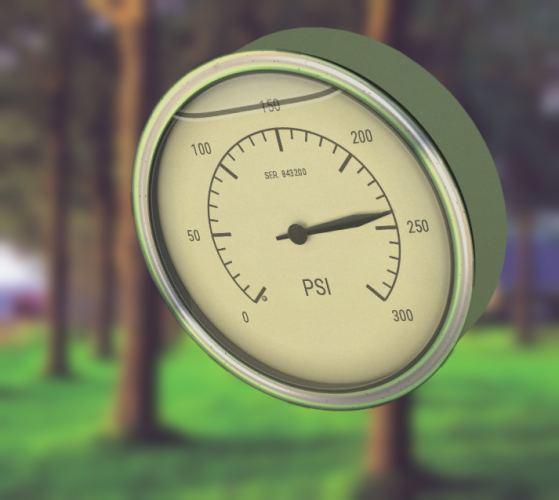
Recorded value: 240 psi
